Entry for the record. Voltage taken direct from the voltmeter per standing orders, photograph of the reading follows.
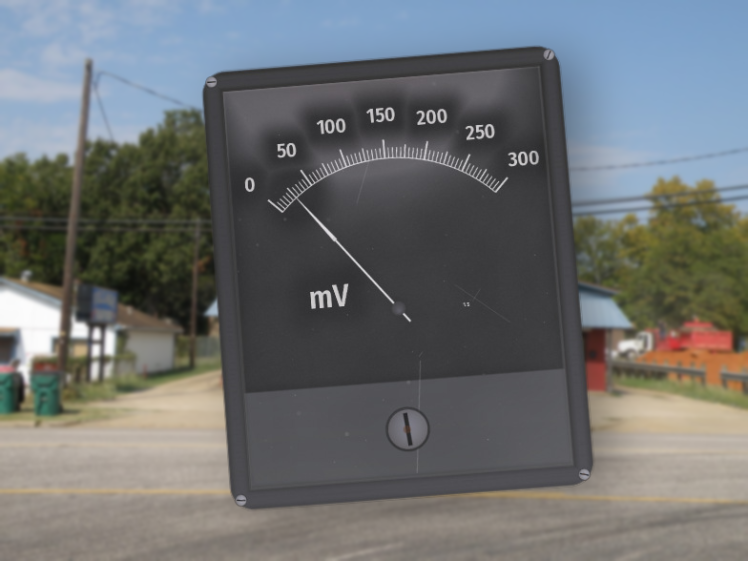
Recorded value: 25 mV
